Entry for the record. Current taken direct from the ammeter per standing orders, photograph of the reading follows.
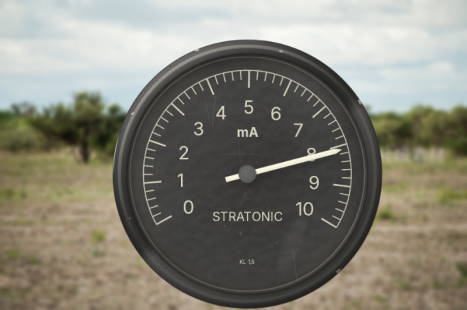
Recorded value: 8.1 mA
